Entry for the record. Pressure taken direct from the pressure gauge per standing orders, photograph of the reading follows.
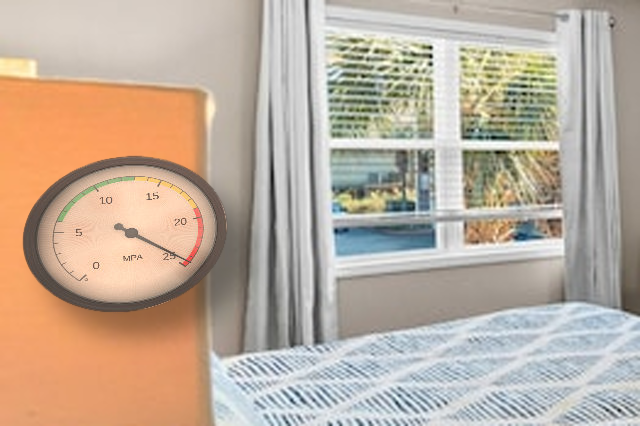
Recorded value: 24.5 MPa
